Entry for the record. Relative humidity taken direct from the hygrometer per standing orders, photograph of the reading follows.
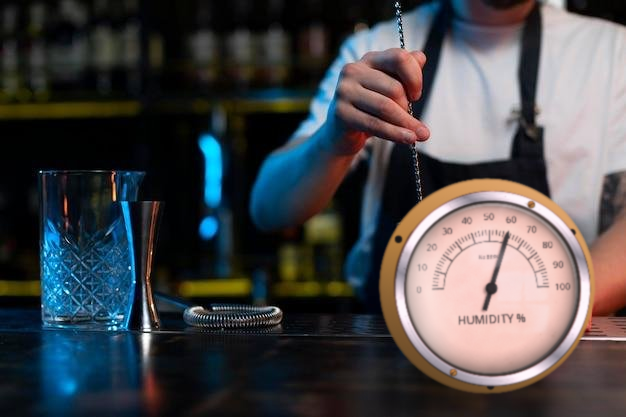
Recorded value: 60 %
